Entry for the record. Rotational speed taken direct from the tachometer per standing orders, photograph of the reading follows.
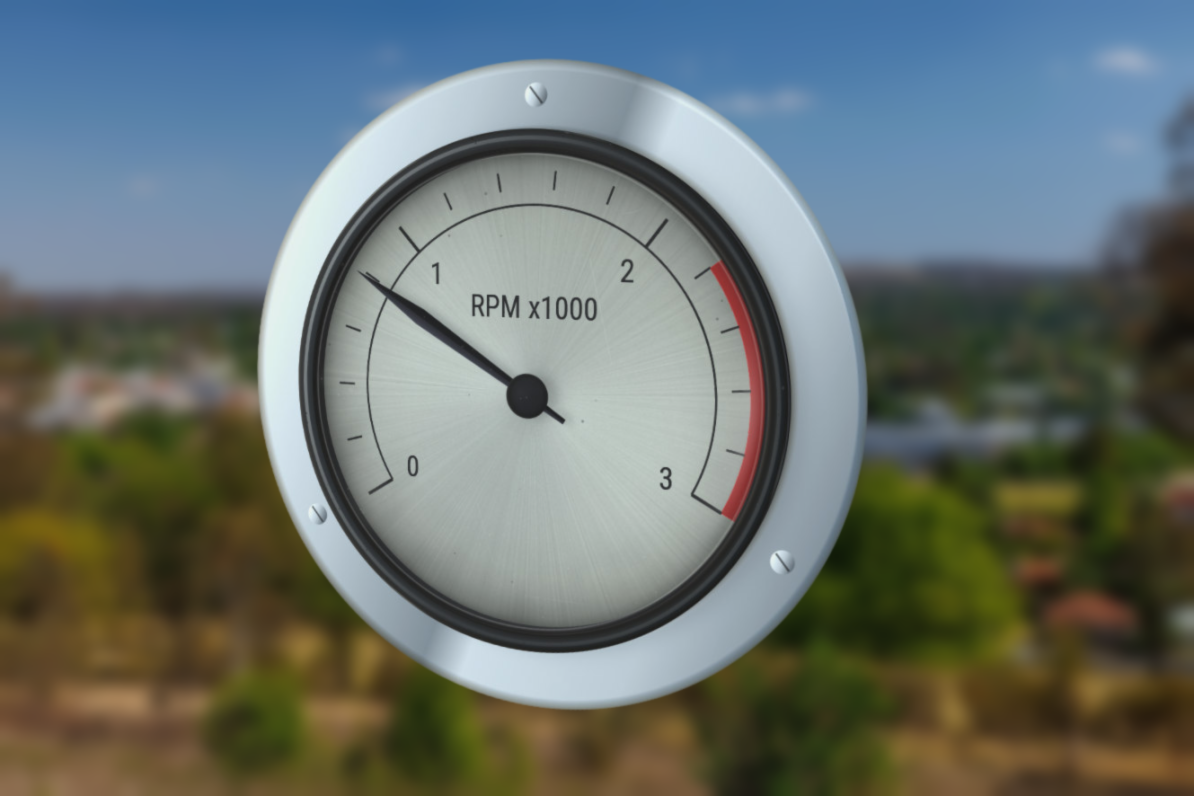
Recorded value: 800 rpm
